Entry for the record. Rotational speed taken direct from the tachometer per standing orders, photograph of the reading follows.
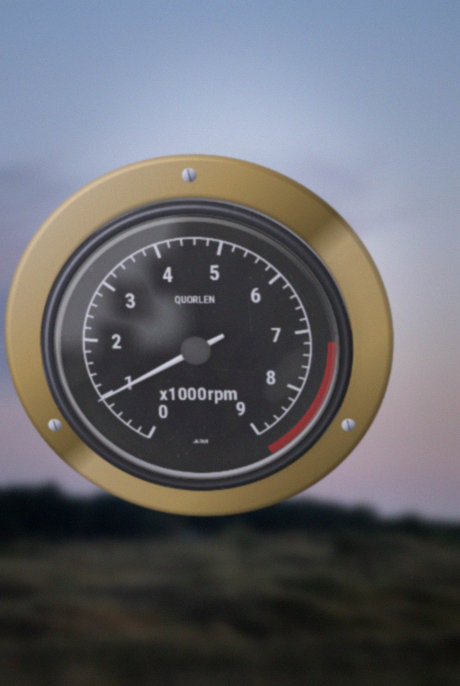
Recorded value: 1000 rpm
